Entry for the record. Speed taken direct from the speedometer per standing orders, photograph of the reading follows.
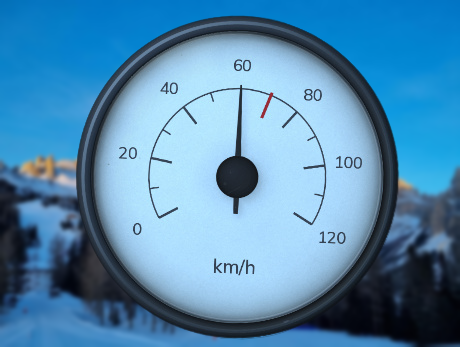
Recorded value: 60 km/h
